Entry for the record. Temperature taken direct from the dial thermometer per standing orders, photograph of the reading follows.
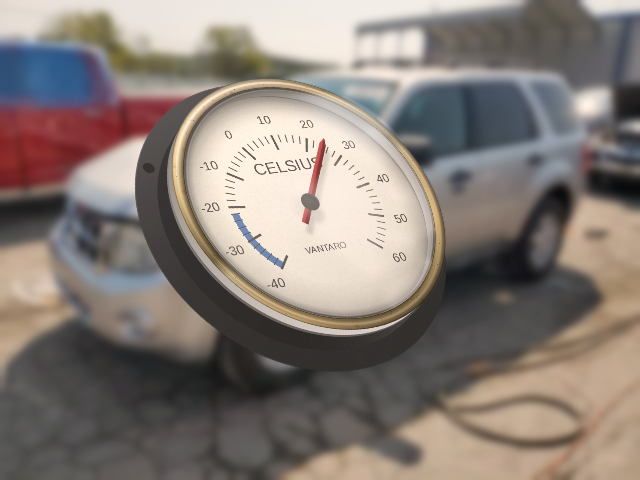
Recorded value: 24 °C
